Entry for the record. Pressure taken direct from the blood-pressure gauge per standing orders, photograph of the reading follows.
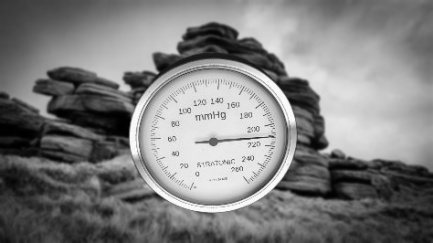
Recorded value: 210 mmHg
